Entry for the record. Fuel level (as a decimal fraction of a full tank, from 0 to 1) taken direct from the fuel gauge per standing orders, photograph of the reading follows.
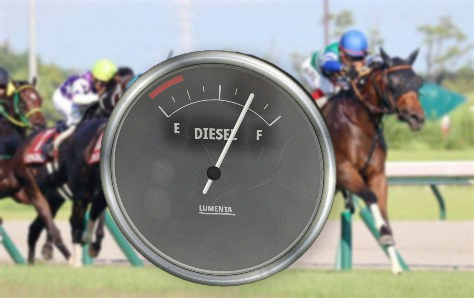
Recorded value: 0.75
